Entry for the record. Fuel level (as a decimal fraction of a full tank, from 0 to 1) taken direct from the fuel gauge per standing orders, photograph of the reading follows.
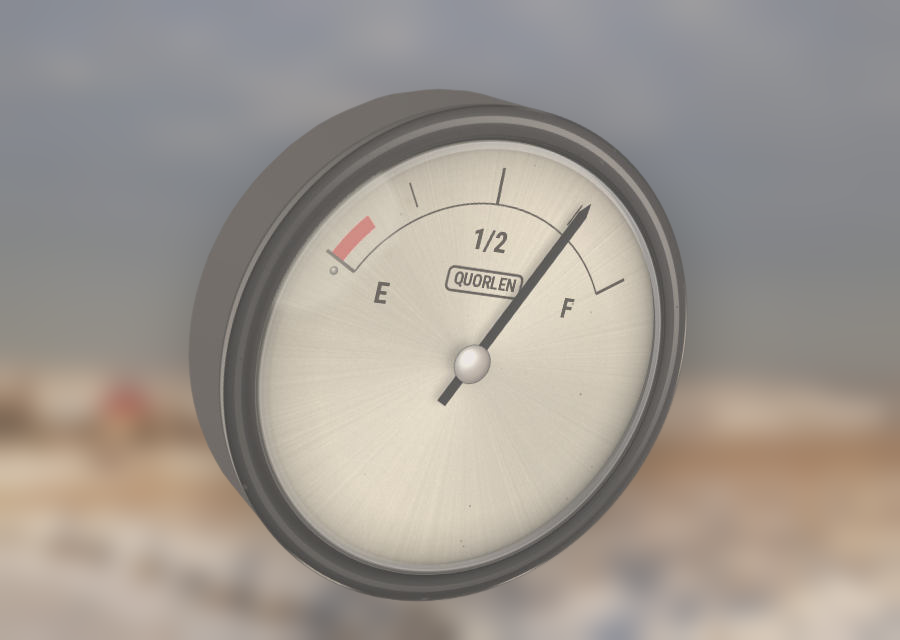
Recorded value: 0.75
